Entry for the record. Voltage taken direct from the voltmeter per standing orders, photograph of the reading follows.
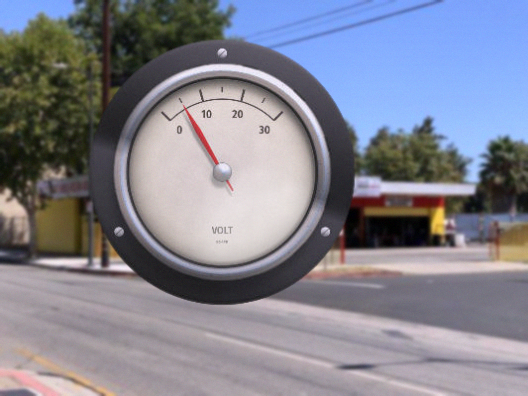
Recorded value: 5 V
